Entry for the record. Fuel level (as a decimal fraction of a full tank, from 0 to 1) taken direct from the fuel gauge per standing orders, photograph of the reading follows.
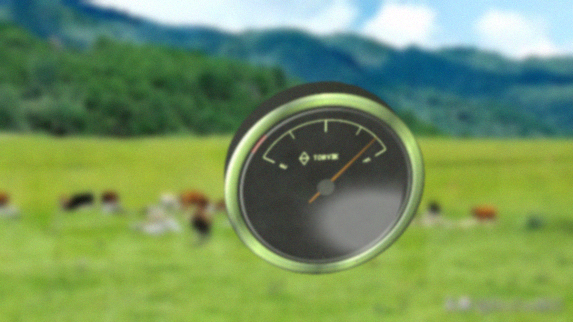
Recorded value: 0.875
